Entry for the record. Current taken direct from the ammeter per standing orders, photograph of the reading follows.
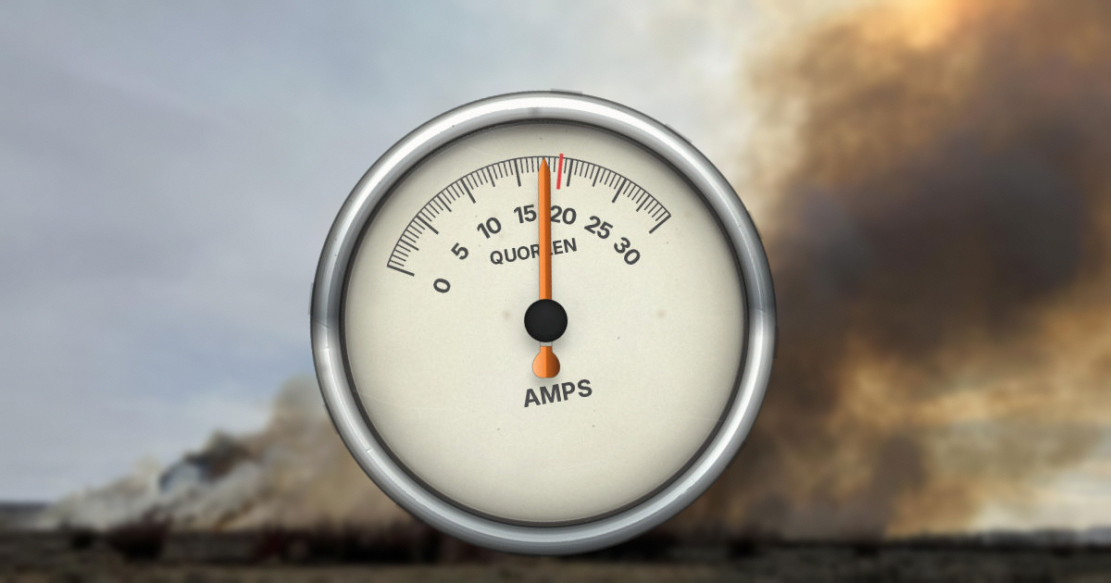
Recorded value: 17.5 A
